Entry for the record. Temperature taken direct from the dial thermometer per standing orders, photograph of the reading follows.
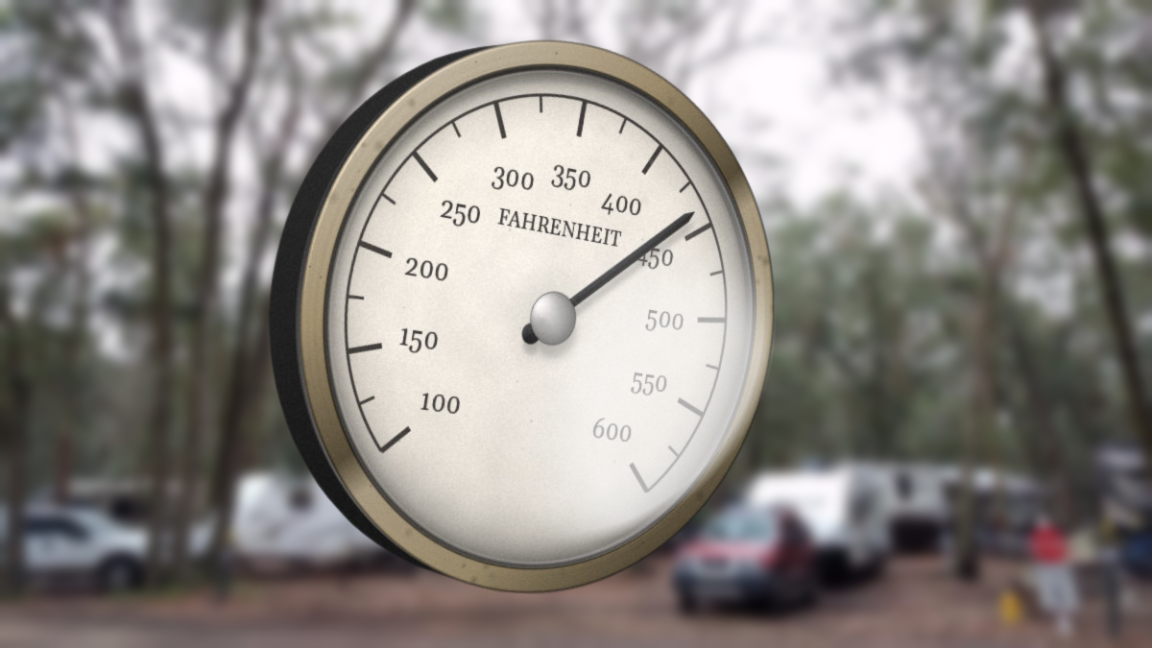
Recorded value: 437.5 °F
